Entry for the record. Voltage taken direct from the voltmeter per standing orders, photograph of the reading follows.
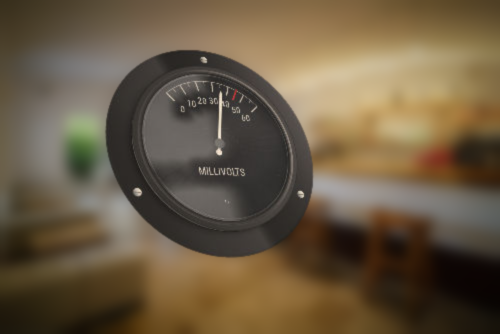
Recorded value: 35 mV
